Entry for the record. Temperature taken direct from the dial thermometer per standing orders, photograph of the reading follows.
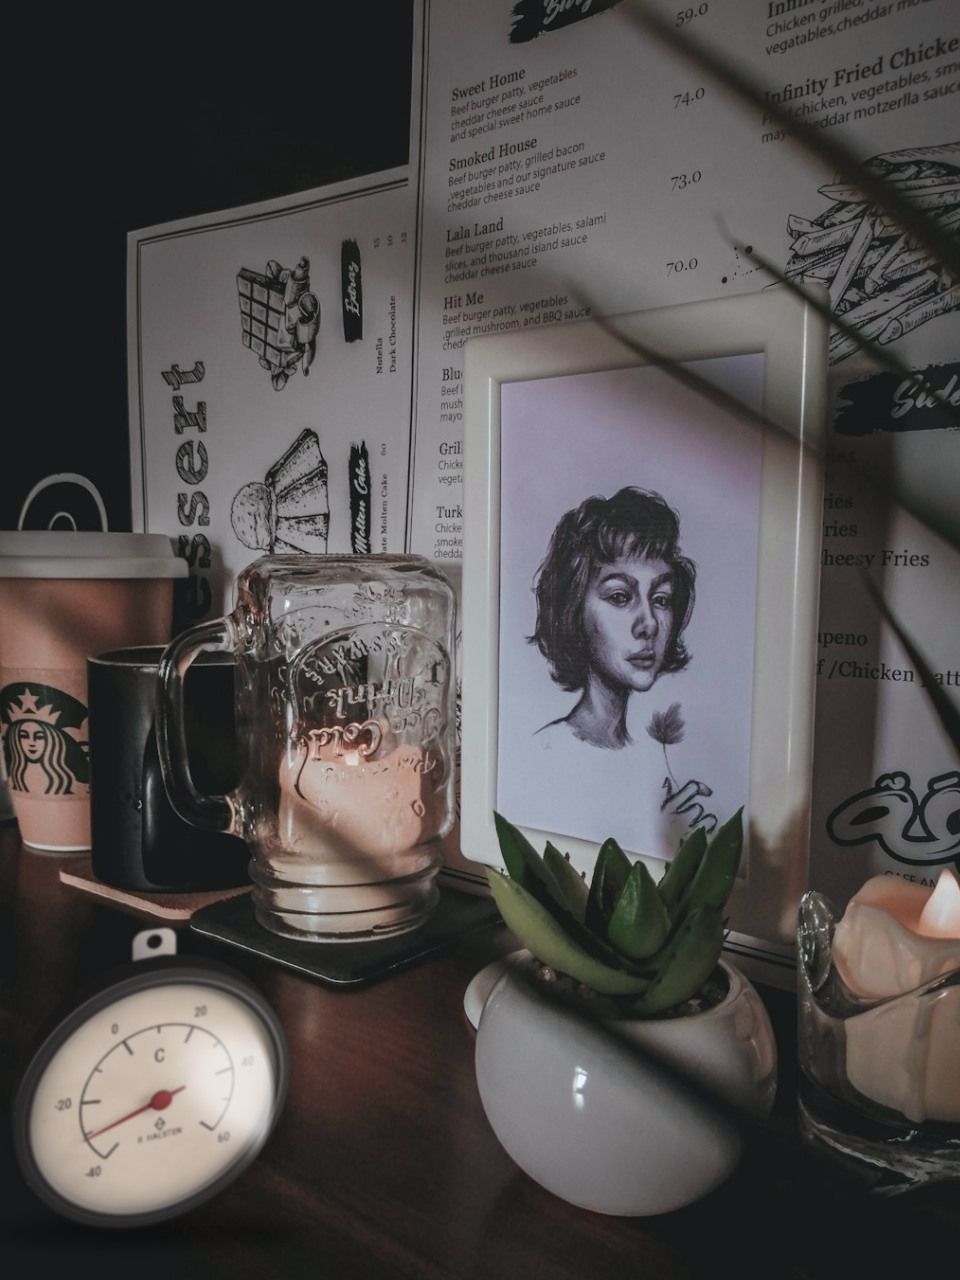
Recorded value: -30 °C
